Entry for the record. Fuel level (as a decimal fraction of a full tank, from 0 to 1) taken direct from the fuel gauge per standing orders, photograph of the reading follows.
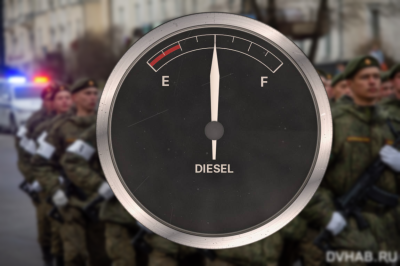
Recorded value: 0.5
